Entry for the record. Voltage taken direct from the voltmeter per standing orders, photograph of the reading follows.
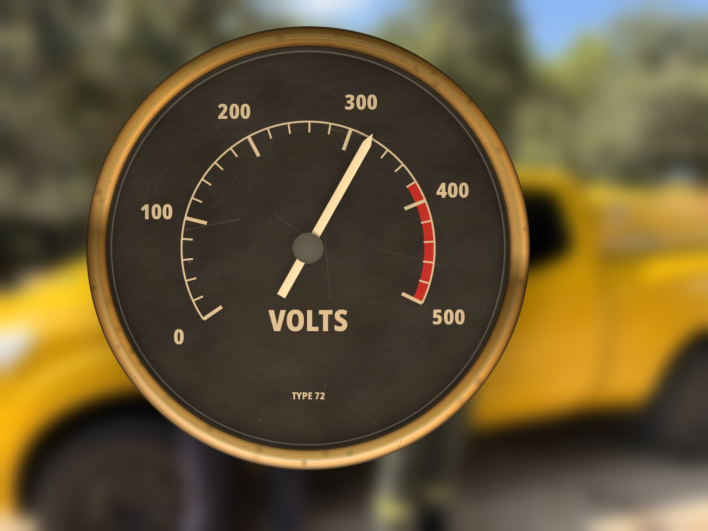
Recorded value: 320 V
